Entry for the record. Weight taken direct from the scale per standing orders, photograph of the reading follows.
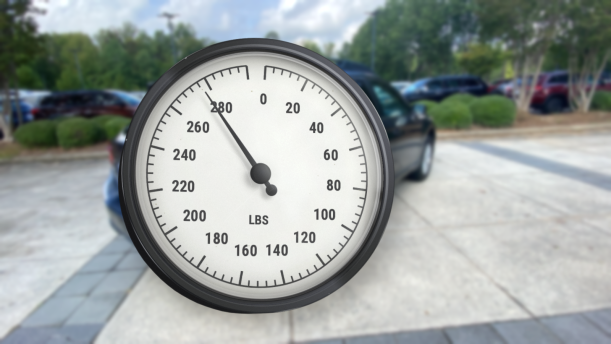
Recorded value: 276 lb
